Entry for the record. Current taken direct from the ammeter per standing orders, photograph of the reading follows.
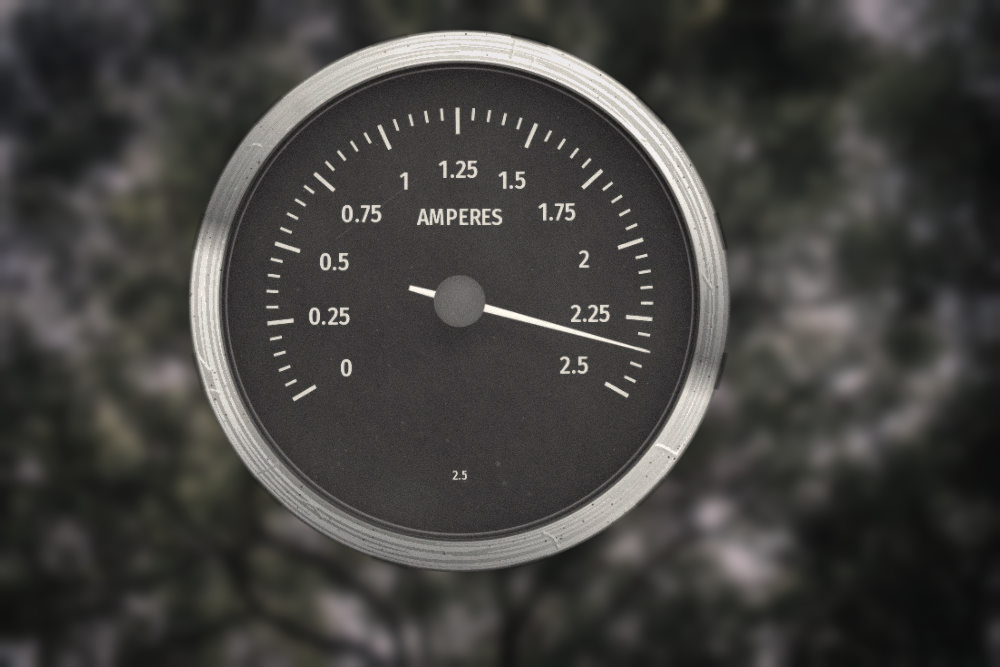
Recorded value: 2.35 A
